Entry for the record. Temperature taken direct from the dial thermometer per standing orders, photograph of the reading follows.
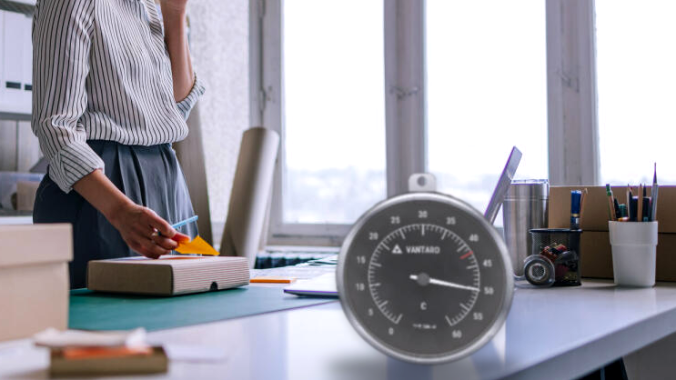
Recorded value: 50 °C
